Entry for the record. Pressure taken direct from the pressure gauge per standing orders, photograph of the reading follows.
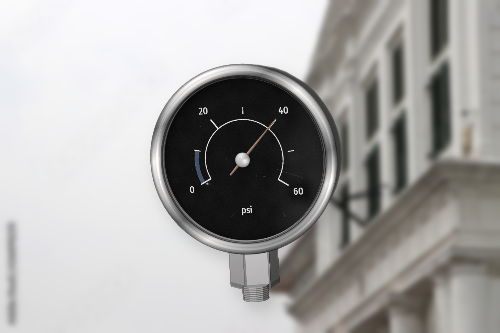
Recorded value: 40 psi
